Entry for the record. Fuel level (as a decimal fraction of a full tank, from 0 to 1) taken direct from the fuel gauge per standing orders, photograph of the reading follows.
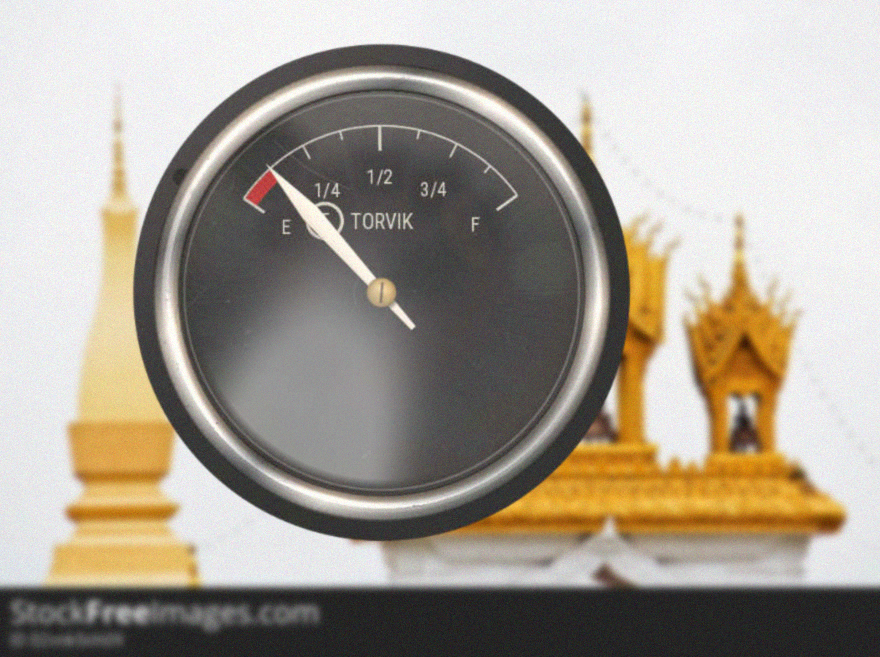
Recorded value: 0.125
